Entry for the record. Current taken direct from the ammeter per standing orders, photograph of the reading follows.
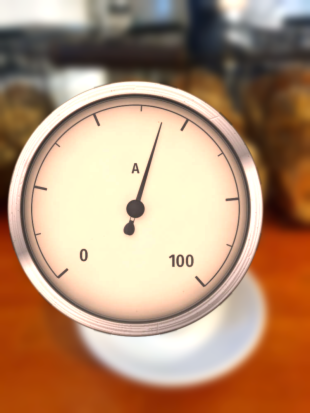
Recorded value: 55 A
